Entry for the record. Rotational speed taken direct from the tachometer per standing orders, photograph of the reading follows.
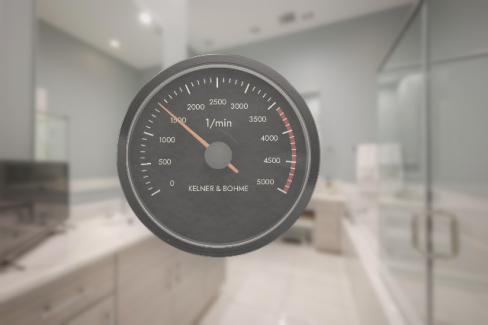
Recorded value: 1500 rpm
